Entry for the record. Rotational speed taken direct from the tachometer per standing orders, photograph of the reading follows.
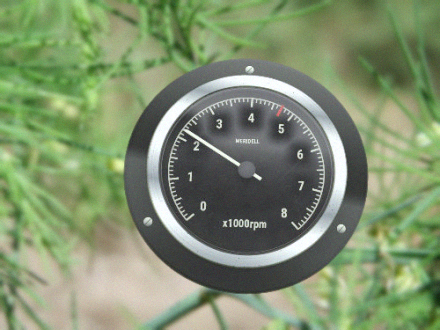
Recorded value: 2200 rpm
